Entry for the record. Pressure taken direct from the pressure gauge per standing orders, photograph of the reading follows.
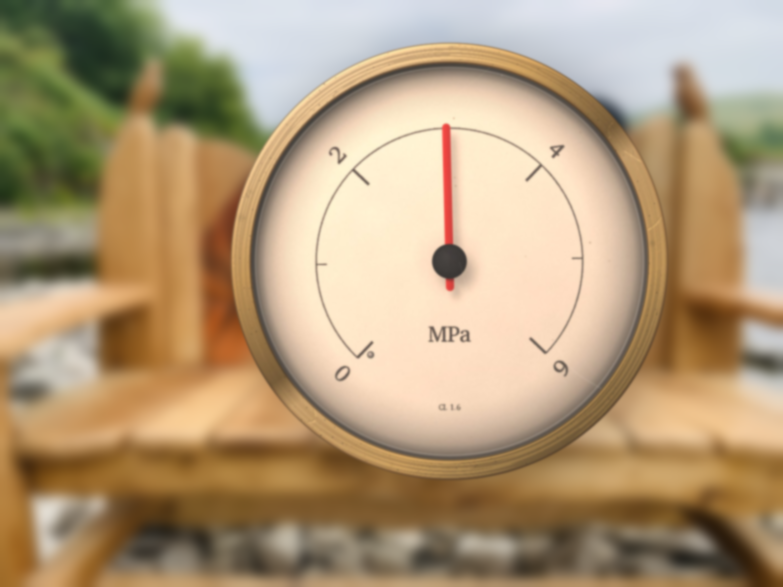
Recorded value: 3 MPa
